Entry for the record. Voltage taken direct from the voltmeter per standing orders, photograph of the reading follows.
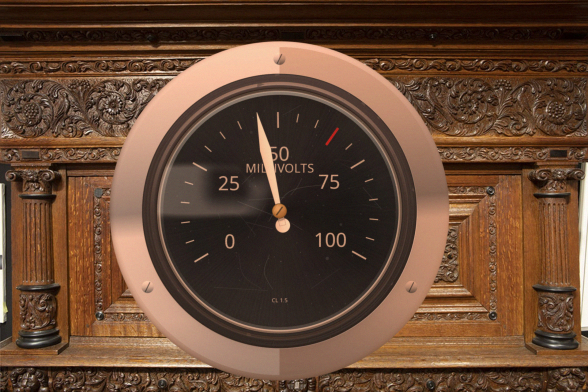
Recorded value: 45 mV
